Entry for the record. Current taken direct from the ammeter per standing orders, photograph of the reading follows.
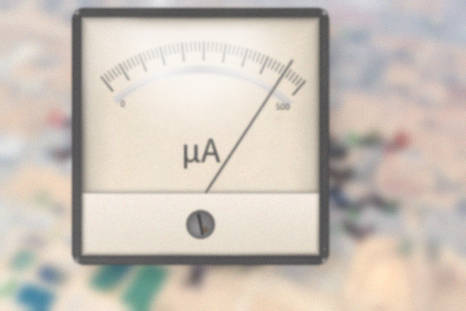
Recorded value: 450 µA
